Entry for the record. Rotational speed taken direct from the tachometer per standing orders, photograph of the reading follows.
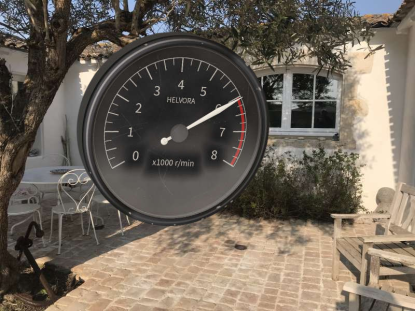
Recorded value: 6000 rpm
